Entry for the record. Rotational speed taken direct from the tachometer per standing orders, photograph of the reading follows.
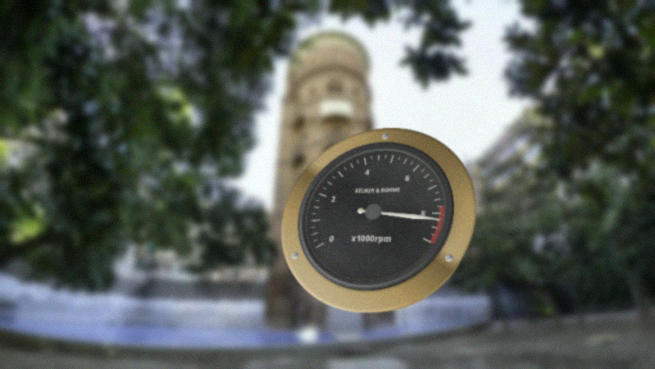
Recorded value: 8250 rpm
